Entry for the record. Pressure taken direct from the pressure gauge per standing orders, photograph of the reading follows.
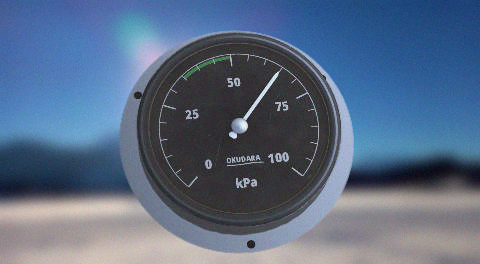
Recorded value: 65 kPa
